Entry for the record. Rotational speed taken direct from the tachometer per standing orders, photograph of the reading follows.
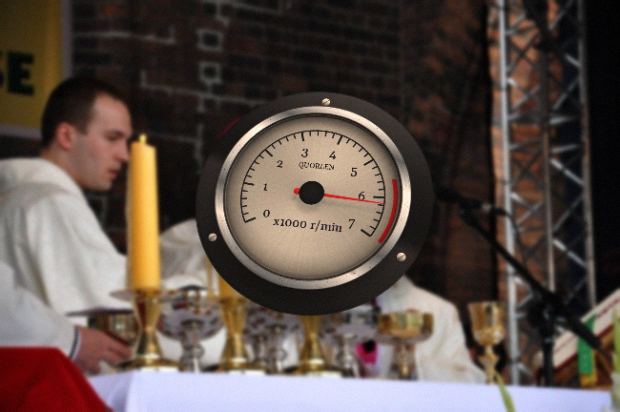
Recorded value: 6200 rpm
